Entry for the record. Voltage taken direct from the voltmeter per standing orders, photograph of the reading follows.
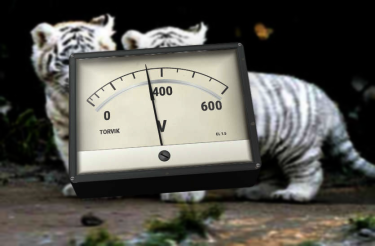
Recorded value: 350 V
